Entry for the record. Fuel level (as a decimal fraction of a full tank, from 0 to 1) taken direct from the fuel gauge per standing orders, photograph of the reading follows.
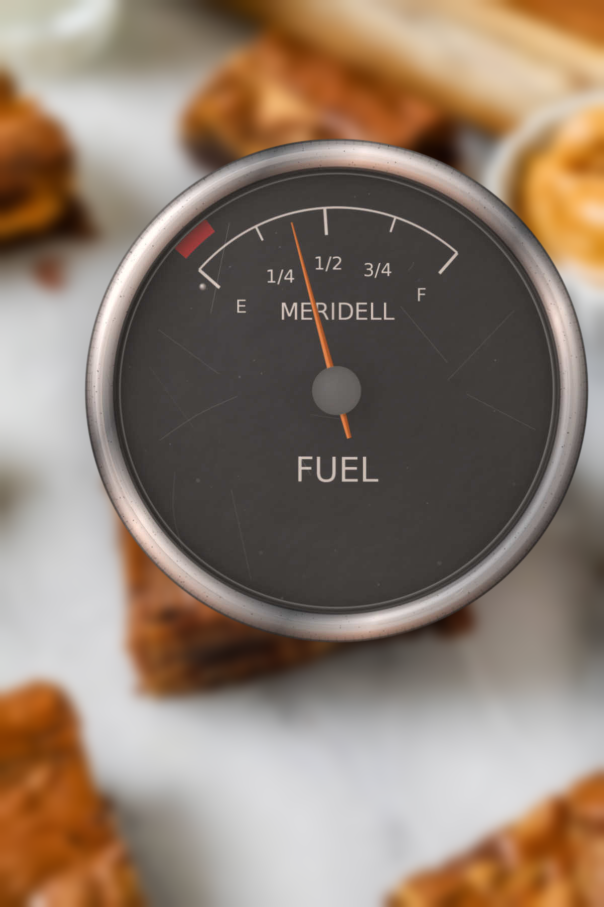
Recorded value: 0.375
